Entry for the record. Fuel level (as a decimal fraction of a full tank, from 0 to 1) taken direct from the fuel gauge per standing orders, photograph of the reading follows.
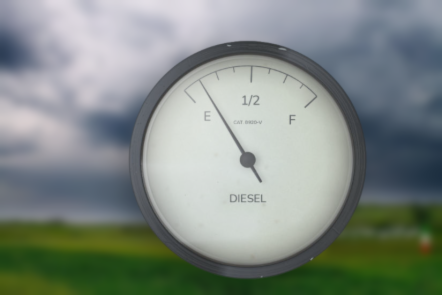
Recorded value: 0.125
